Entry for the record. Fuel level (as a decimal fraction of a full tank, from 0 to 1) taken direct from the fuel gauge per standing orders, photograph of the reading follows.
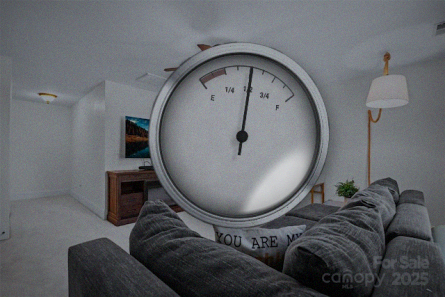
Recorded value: 0.5
